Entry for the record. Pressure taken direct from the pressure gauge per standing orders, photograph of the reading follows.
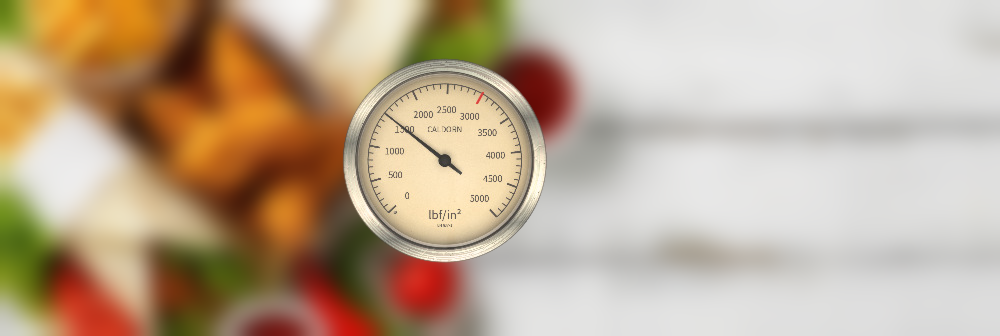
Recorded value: 1500 psi
